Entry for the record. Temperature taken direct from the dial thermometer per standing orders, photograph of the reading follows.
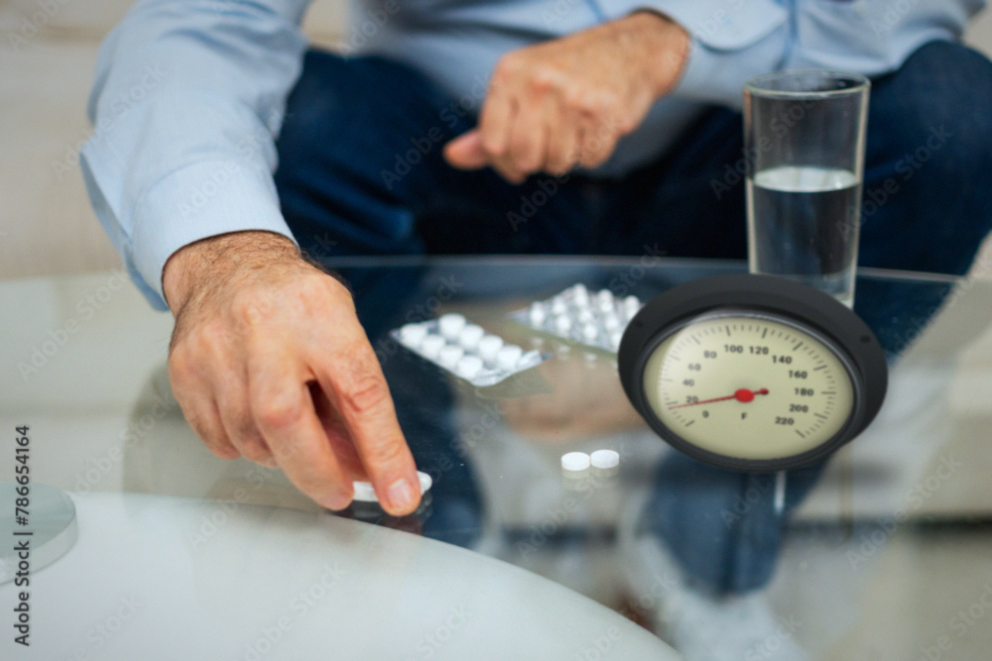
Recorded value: 20 °F
